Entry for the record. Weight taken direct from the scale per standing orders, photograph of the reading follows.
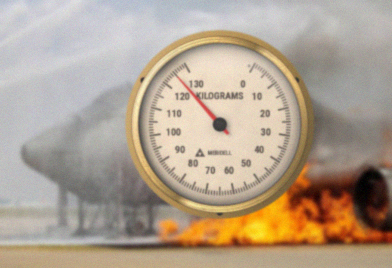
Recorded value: 125 kg
